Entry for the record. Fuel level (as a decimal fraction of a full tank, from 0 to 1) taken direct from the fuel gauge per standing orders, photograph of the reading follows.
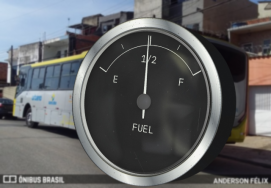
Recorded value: 0.5
